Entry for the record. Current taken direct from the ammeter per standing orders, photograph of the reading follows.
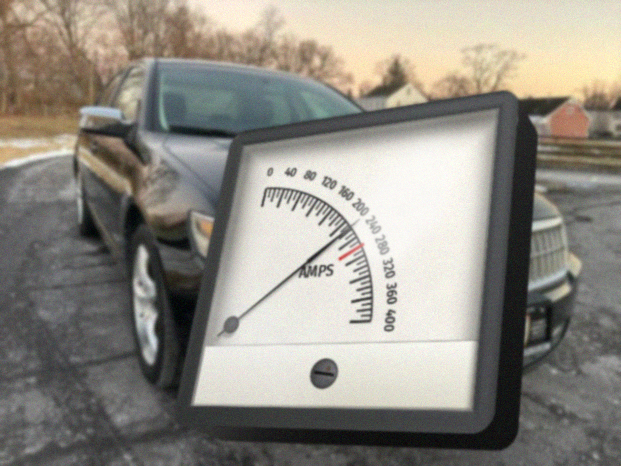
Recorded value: 220 A
